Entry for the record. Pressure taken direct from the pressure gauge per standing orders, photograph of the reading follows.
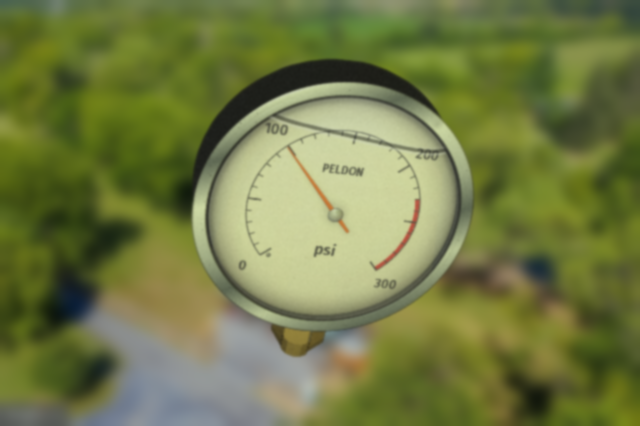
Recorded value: 100 psi
